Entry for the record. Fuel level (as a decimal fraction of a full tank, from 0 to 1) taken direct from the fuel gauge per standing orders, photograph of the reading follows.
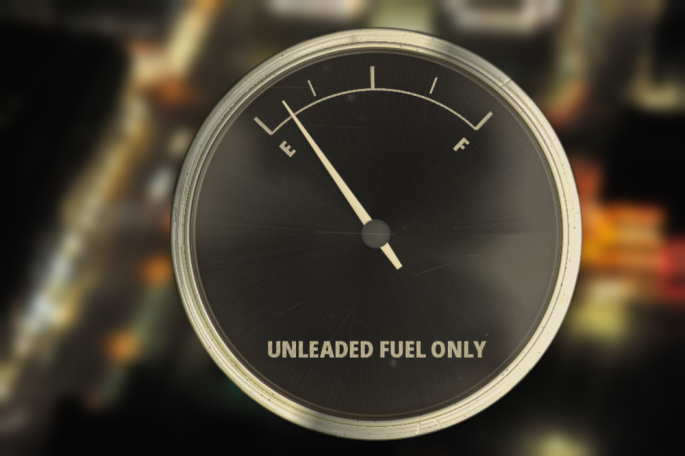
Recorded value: 0.125
